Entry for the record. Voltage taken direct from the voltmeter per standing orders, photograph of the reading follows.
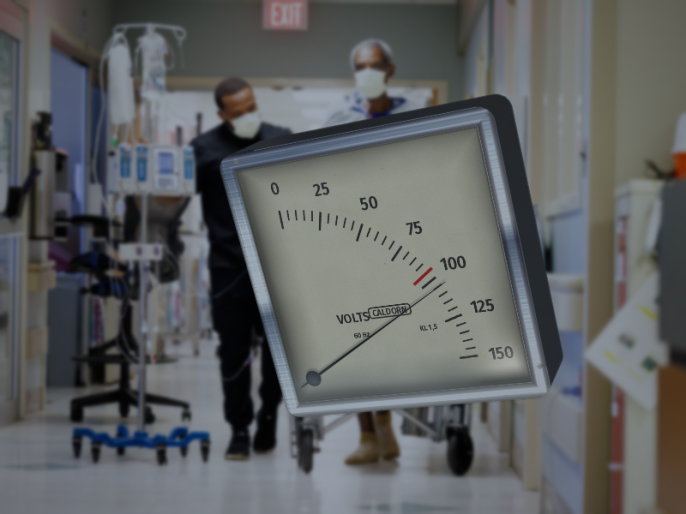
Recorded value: 105 V
